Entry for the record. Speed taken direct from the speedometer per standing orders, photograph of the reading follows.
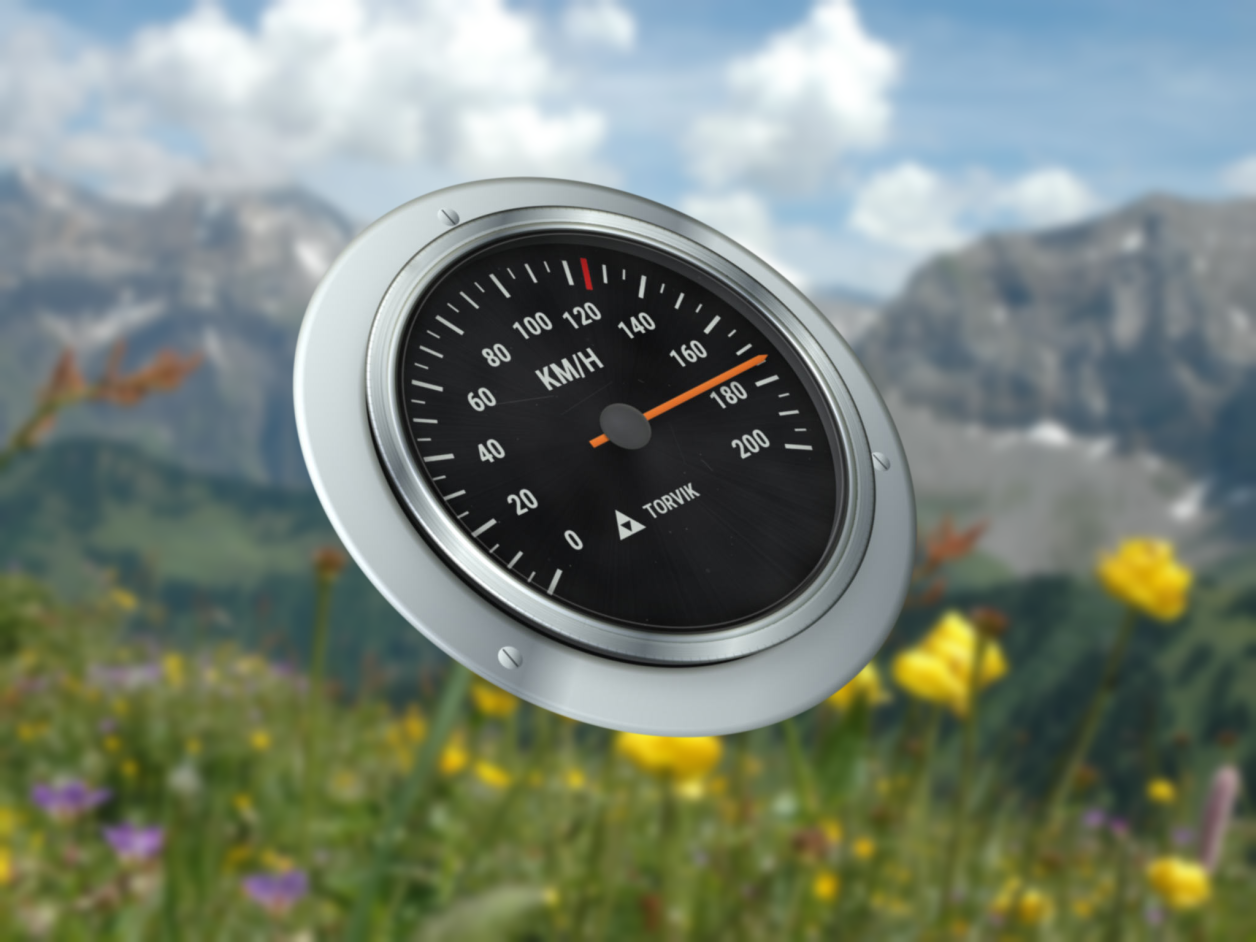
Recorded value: 175 km/h
